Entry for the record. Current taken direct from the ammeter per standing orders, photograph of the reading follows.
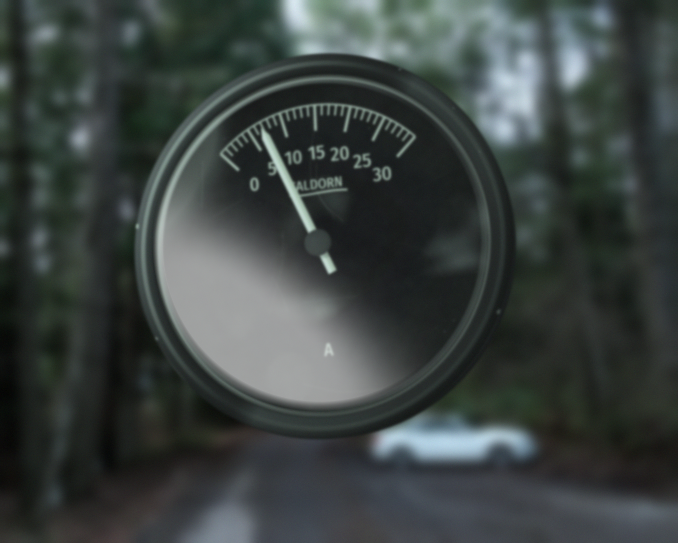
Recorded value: 7 A
